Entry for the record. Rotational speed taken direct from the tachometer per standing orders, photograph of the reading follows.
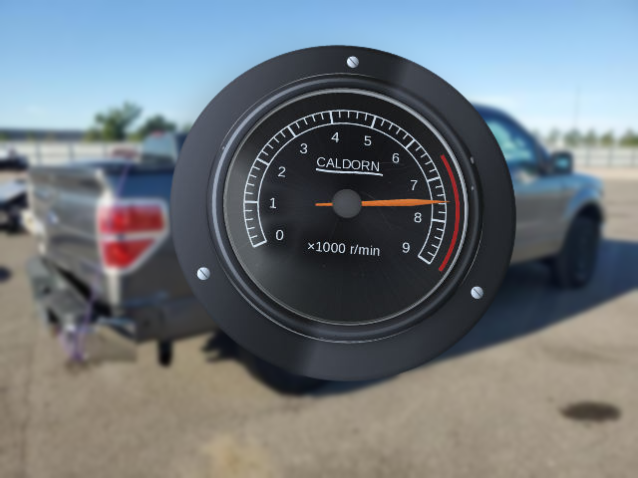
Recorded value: 7600 rpm
